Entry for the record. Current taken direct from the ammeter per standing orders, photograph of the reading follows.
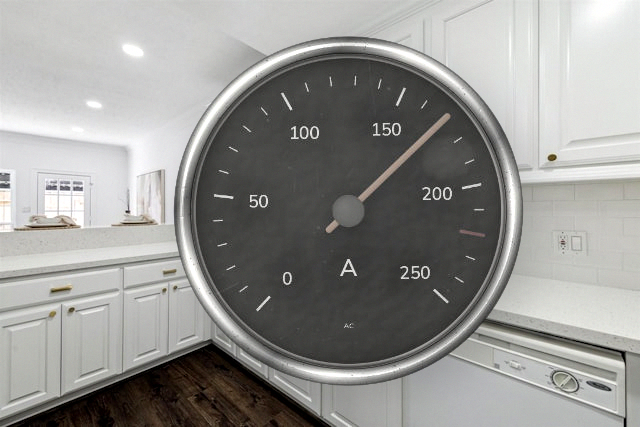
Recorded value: 170 A
